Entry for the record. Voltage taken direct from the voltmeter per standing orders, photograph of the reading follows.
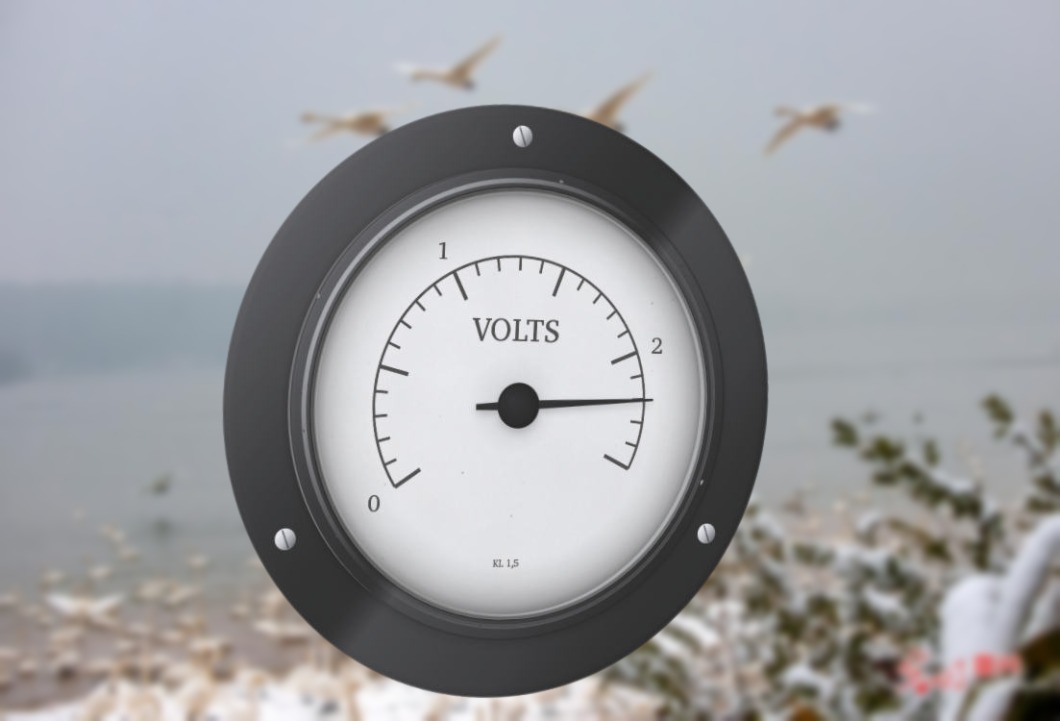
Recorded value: 2.2 V
